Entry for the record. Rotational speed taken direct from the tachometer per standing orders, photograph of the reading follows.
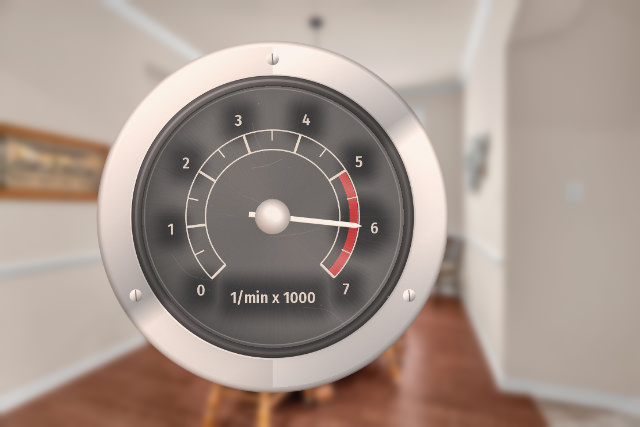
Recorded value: 6000 rpm
